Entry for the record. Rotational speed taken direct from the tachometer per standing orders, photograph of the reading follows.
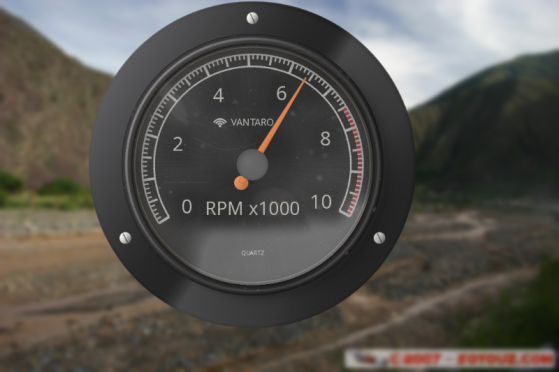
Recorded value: 6400 rpm
